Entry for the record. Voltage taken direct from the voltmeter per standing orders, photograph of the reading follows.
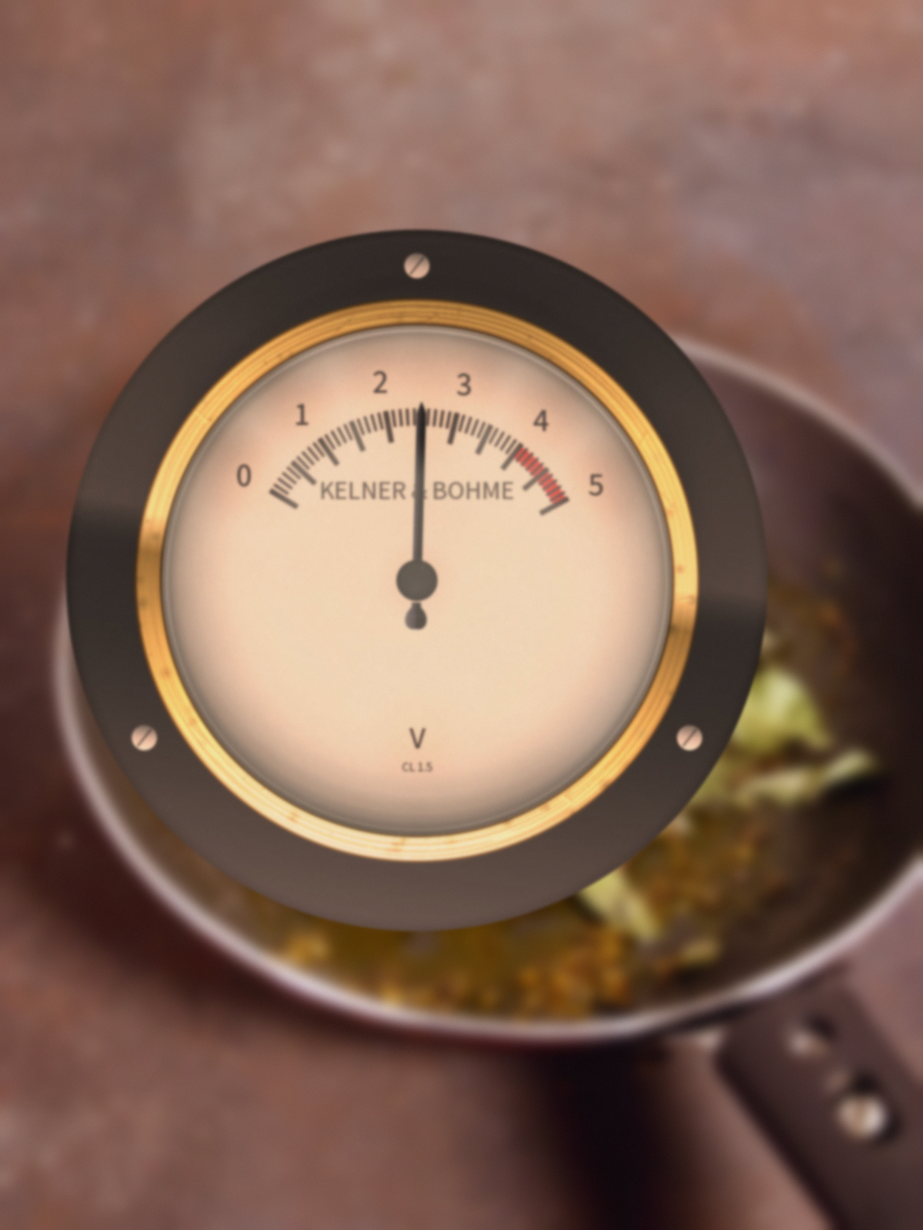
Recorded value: 2.5 V
